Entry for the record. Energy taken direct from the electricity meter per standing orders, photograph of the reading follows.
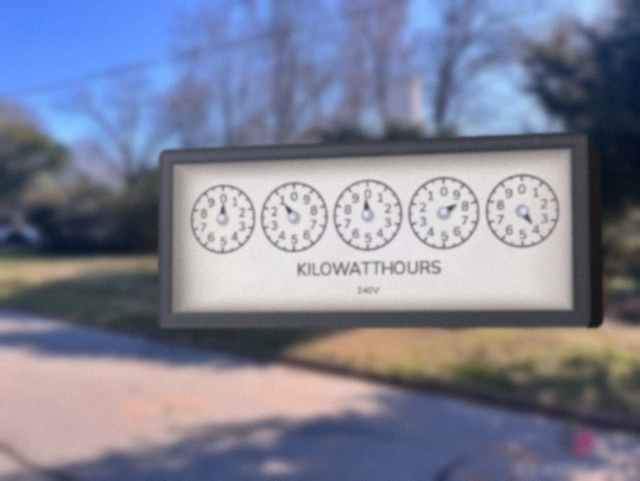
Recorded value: 984 kWh
